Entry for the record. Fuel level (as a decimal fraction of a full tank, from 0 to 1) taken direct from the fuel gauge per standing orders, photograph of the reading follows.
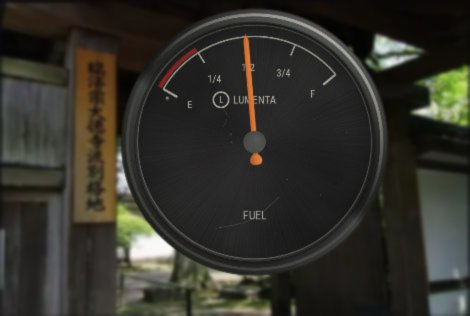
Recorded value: 0.5
